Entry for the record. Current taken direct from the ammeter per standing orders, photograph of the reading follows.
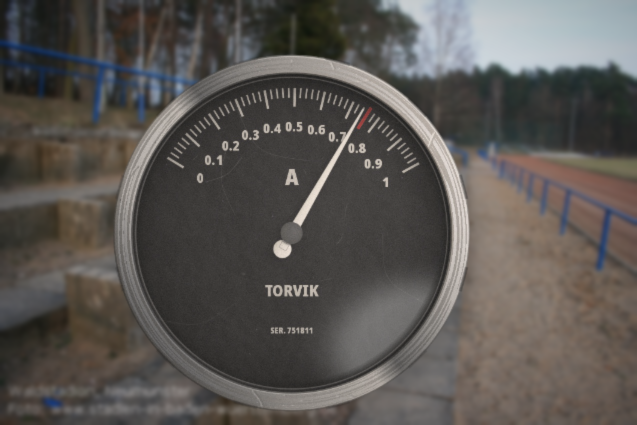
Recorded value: 0.74 A
